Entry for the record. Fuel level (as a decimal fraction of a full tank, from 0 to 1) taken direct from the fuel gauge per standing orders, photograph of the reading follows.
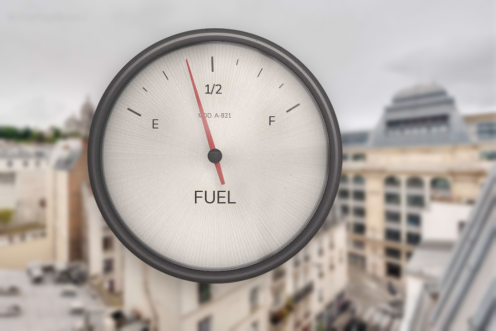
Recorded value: 0.375
